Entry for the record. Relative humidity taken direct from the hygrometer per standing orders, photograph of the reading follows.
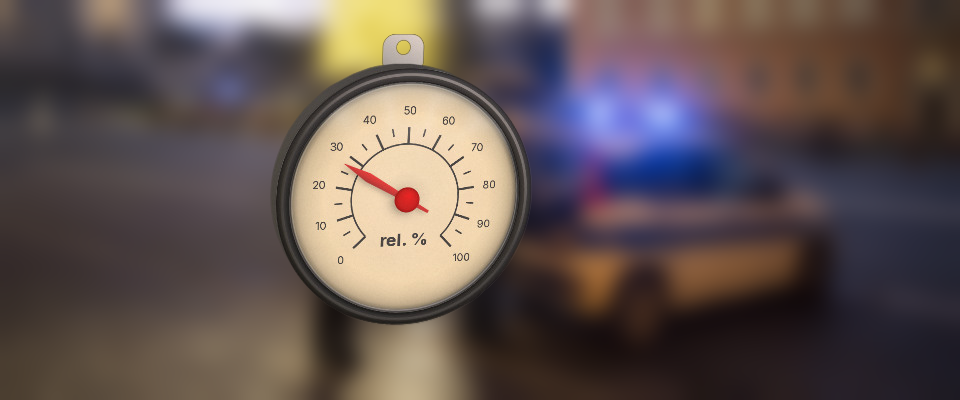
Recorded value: 27.5 %
